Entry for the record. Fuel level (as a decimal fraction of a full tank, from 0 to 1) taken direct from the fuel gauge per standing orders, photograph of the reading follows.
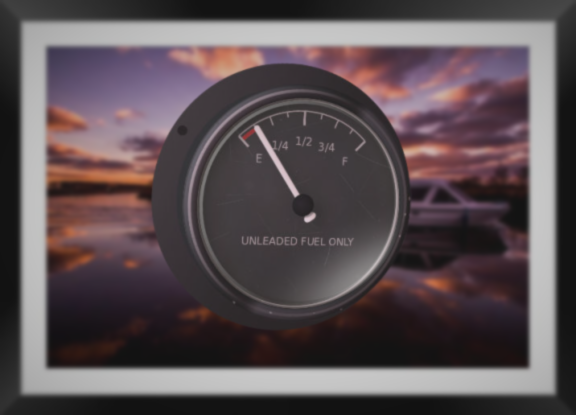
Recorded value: 0.125
